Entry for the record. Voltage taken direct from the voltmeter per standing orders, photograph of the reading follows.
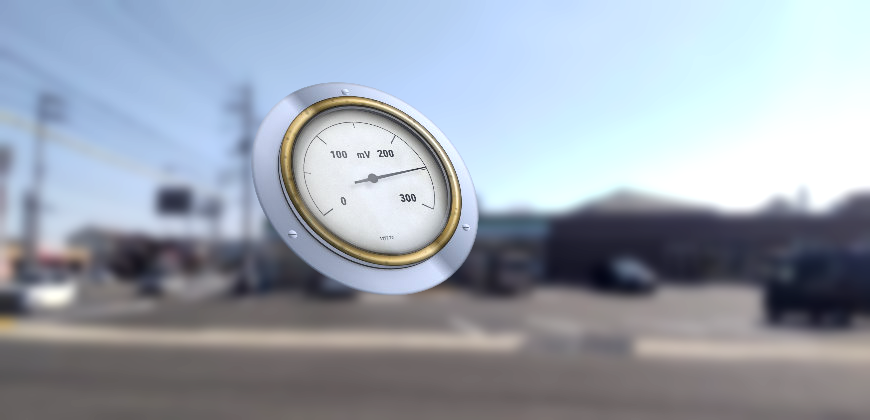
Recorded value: 250 mV
